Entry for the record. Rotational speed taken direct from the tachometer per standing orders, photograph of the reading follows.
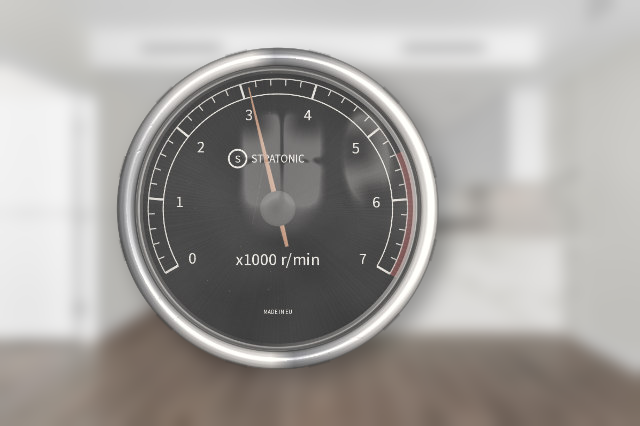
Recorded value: 3100 rpm
